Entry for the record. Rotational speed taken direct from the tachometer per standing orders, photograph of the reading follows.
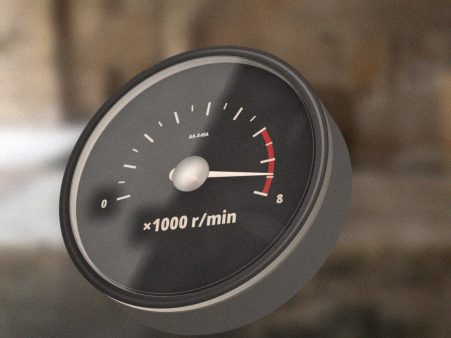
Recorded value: 7500 rpm
